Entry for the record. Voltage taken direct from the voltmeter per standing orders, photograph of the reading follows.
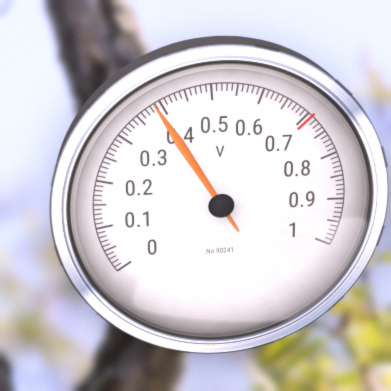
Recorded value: 0.39 V
